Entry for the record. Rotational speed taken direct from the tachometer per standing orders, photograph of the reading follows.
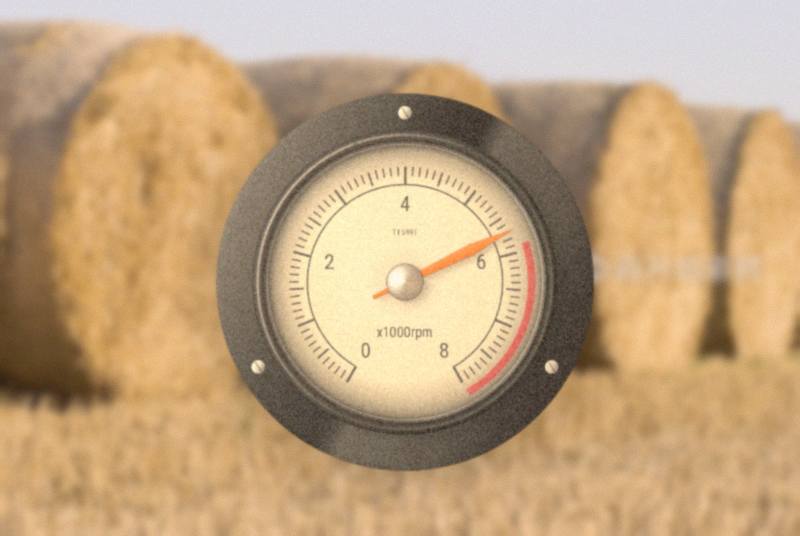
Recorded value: 5700 rpm
